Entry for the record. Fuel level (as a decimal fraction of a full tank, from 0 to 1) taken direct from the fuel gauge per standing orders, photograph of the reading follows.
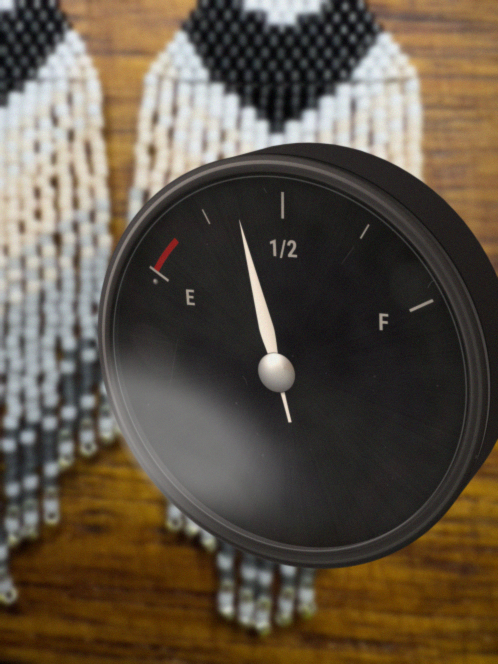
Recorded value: 0.375
